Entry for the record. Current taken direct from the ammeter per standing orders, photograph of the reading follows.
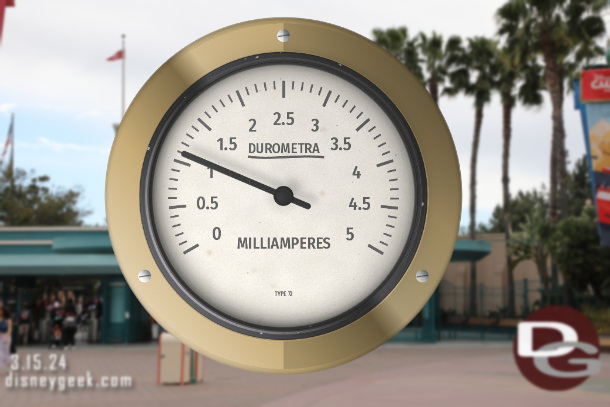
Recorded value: 1.1 mA
